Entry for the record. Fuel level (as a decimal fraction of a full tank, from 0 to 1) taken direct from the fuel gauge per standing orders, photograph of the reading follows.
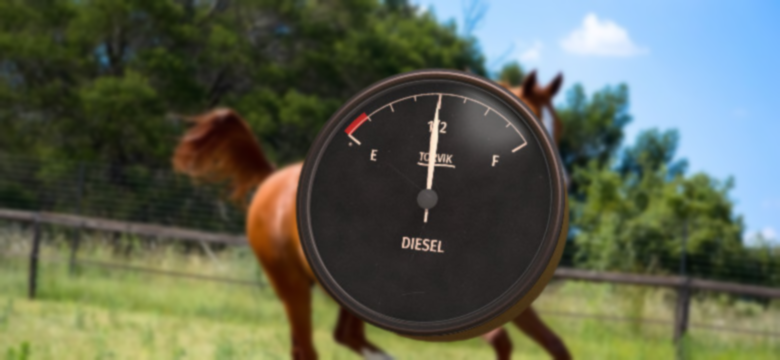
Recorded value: 0.5
